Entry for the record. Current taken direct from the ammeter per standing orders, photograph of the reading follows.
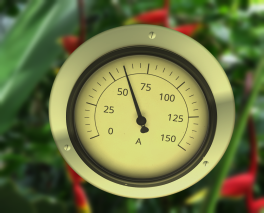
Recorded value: 60 A
